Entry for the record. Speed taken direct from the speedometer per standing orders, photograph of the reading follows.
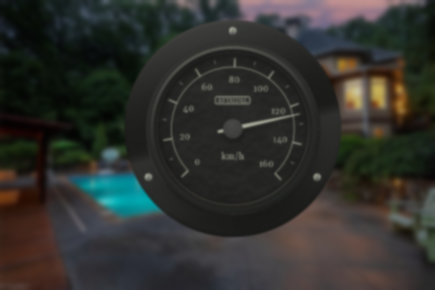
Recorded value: 125 km/h
